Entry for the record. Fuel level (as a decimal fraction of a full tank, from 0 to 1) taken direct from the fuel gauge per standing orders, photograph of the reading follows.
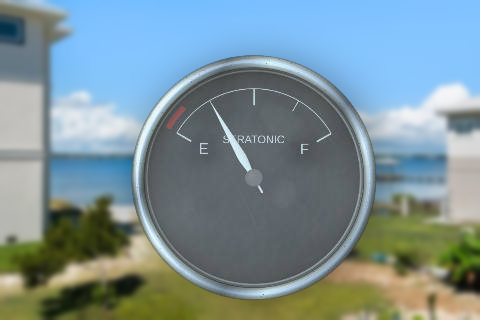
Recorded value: 0.25
